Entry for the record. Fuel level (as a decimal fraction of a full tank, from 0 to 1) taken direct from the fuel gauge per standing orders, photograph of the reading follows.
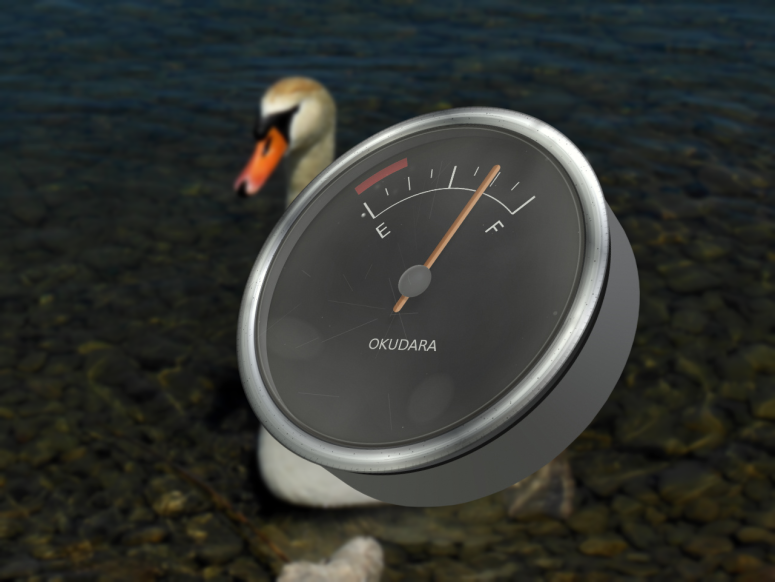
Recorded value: 0.75
